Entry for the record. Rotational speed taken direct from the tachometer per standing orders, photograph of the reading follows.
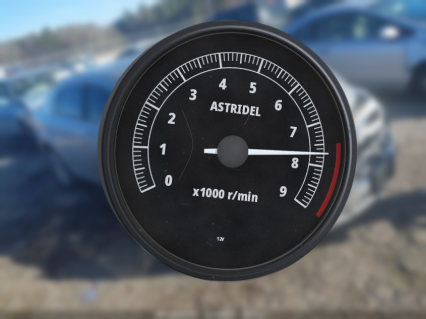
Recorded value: 7700 rpm
